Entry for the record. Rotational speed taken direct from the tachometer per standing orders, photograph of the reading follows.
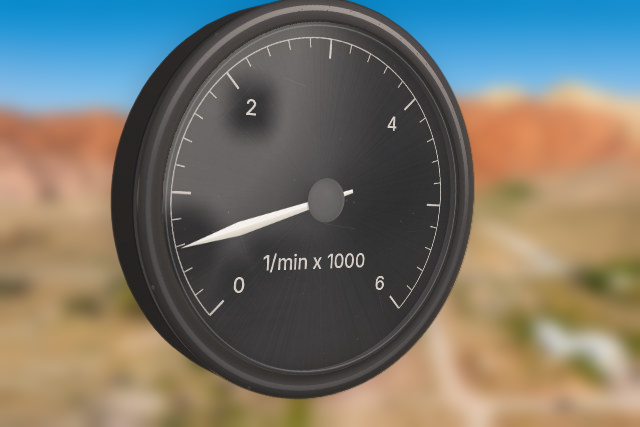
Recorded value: 600 rpm
